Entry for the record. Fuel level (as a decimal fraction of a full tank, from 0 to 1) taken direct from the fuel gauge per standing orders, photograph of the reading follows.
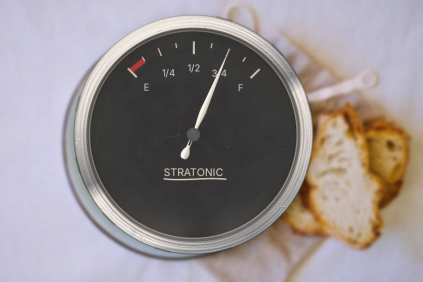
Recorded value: 0.75
